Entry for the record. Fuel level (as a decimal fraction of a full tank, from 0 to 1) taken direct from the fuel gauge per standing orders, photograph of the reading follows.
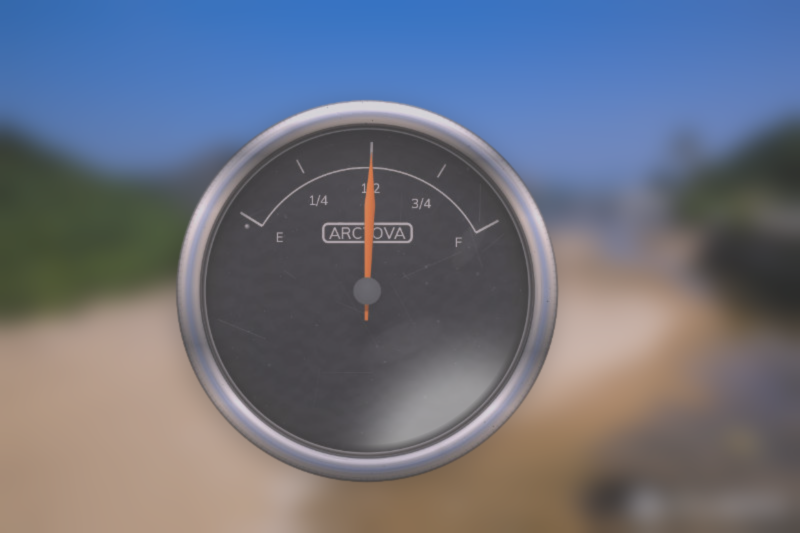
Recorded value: 0.5
